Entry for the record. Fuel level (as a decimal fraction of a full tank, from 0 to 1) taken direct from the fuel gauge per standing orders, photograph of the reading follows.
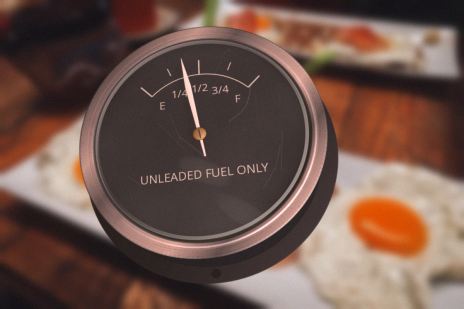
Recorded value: 0.375
